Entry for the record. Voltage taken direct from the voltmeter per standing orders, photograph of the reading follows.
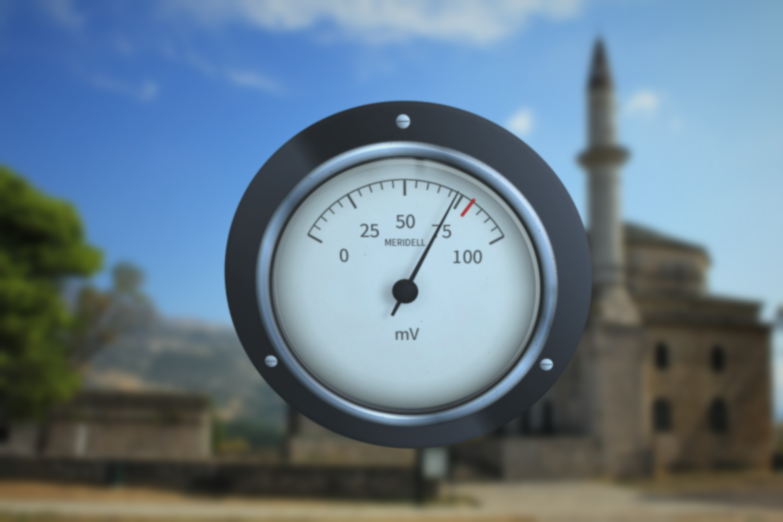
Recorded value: 72.5 mV
